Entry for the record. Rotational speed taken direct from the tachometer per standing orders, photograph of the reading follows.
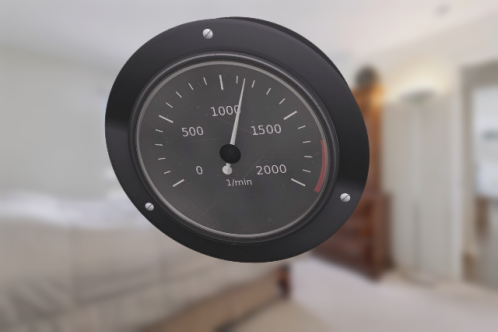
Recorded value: 1150 rpm
